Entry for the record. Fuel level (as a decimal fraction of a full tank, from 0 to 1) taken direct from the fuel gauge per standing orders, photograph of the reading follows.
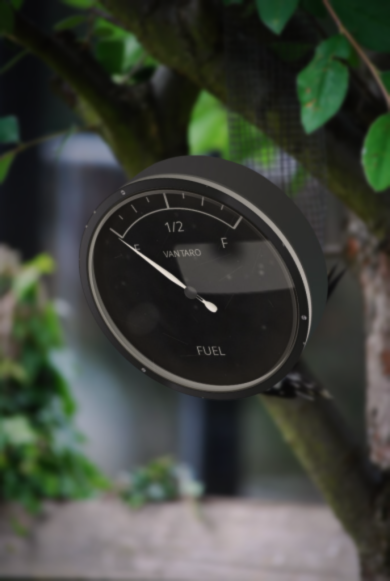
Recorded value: 0
